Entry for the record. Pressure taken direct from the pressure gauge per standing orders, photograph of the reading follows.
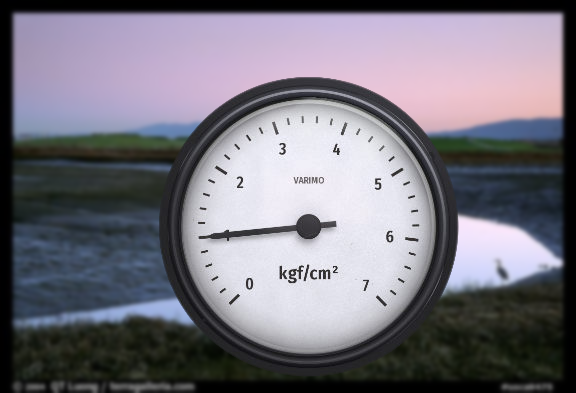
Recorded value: 1 kg/cm²
